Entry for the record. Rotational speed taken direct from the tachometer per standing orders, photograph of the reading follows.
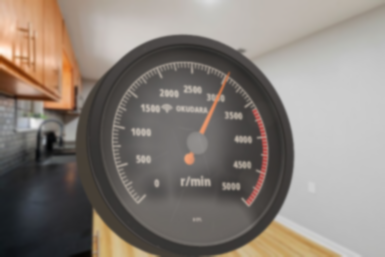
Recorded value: 3000 rpm
